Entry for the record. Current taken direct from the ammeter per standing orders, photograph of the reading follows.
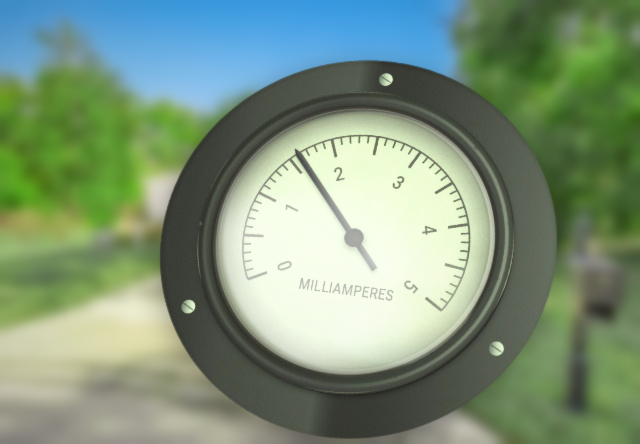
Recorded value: 1.6 mA
